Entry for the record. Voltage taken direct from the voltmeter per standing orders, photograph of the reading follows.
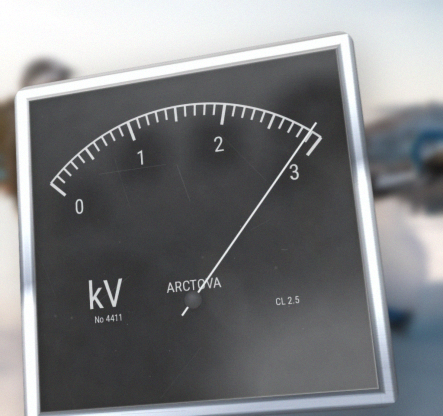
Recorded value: 2.9 kV
